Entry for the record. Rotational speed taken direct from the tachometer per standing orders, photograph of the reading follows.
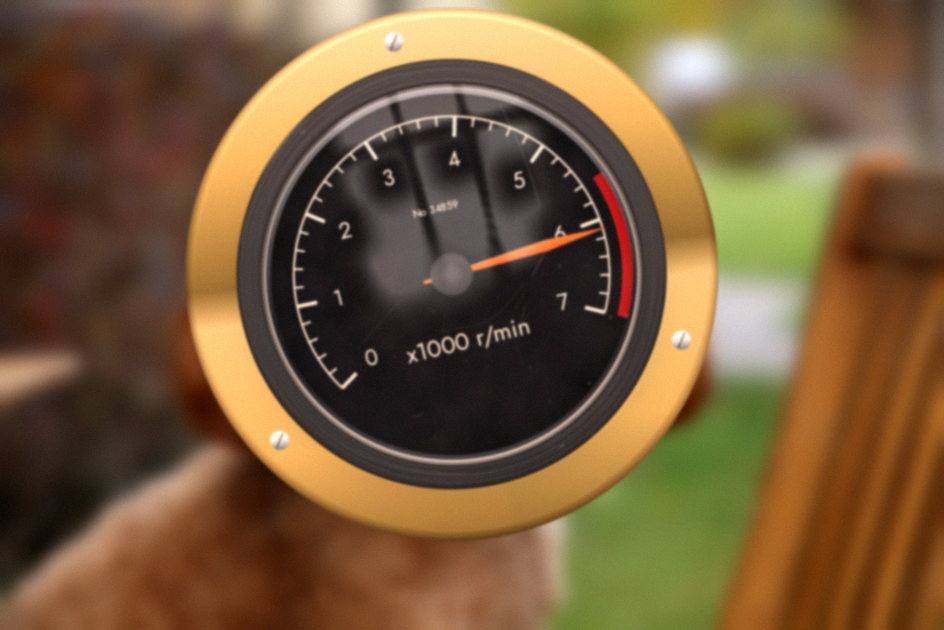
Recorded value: 6100 rpm
